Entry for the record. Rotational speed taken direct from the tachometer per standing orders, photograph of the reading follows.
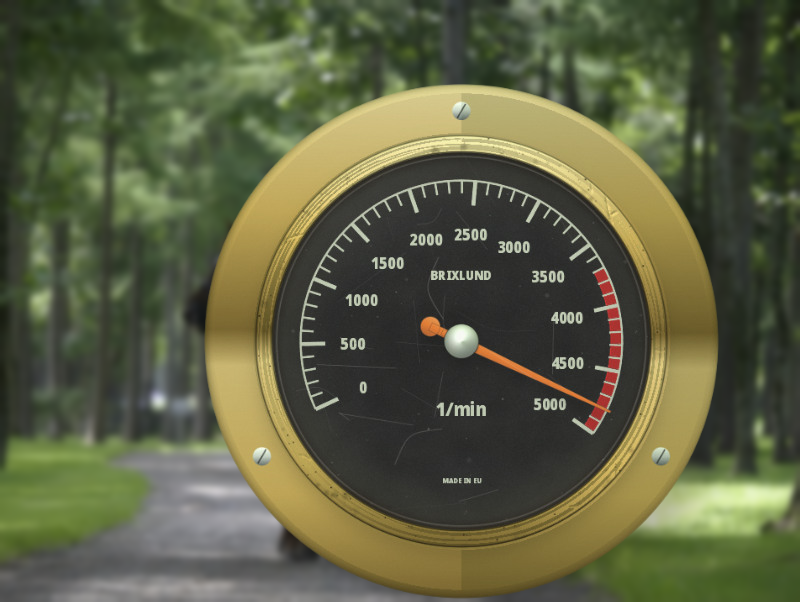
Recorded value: 4800 rpm
